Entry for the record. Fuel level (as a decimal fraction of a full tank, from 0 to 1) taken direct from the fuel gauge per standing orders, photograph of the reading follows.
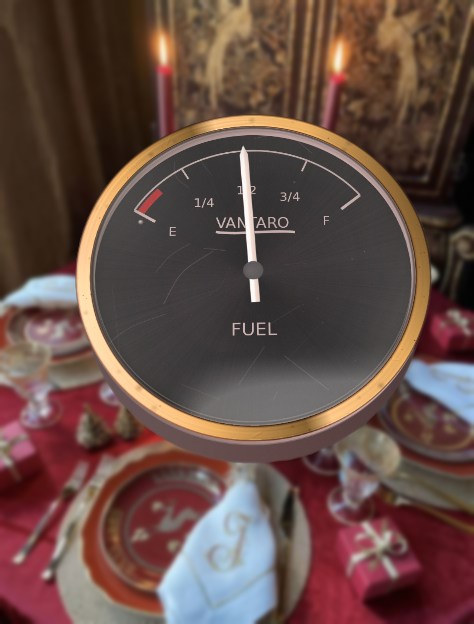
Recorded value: 0.5
